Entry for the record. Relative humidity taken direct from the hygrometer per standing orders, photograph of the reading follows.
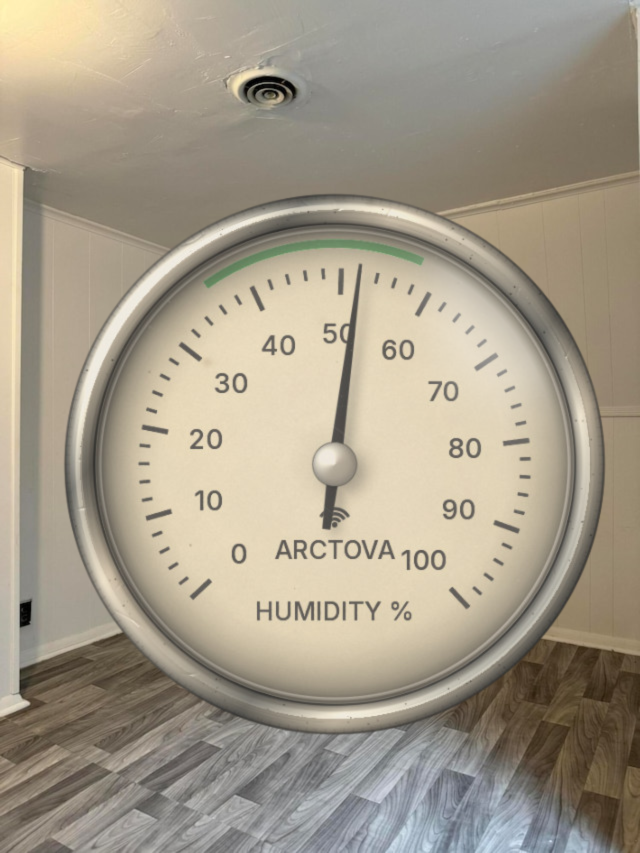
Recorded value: 52 %
